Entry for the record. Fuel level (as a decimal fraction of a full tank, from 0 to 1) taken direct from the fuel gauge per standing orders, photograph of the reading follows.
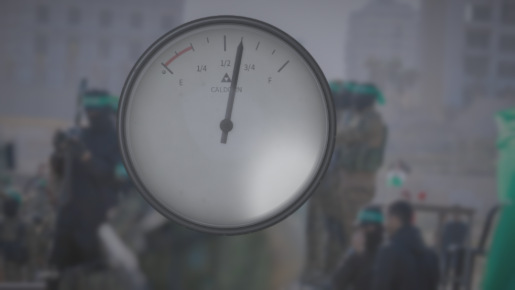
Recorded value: 0.625
